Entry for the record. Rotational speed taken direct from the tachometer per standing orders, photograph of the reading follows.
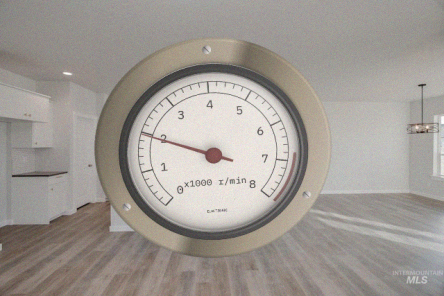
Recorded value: 2000 rpm
